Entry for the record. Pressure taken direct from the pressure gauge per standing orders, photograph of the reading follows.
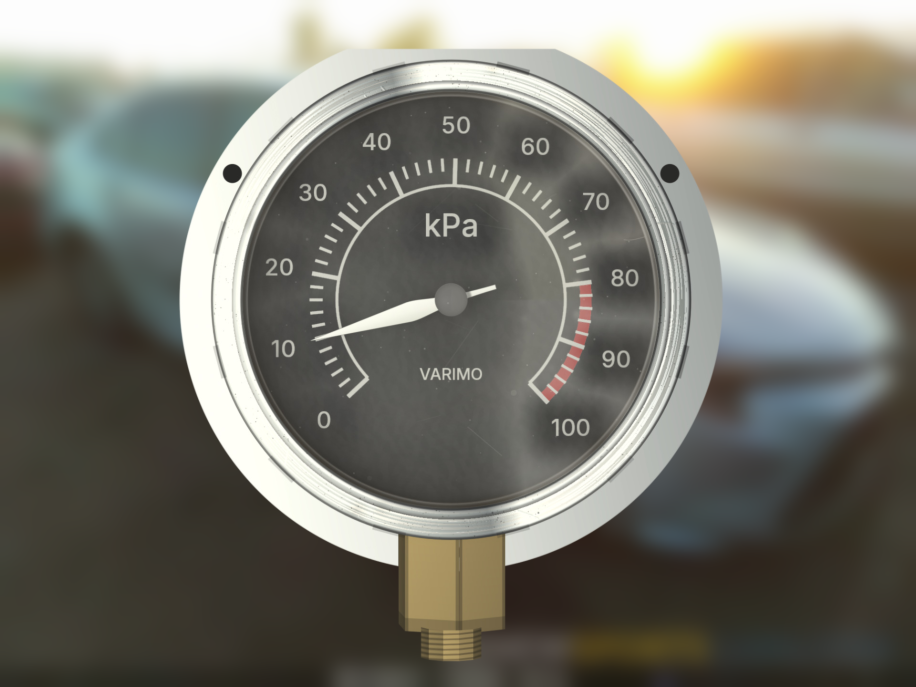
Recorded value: 10 kPa
